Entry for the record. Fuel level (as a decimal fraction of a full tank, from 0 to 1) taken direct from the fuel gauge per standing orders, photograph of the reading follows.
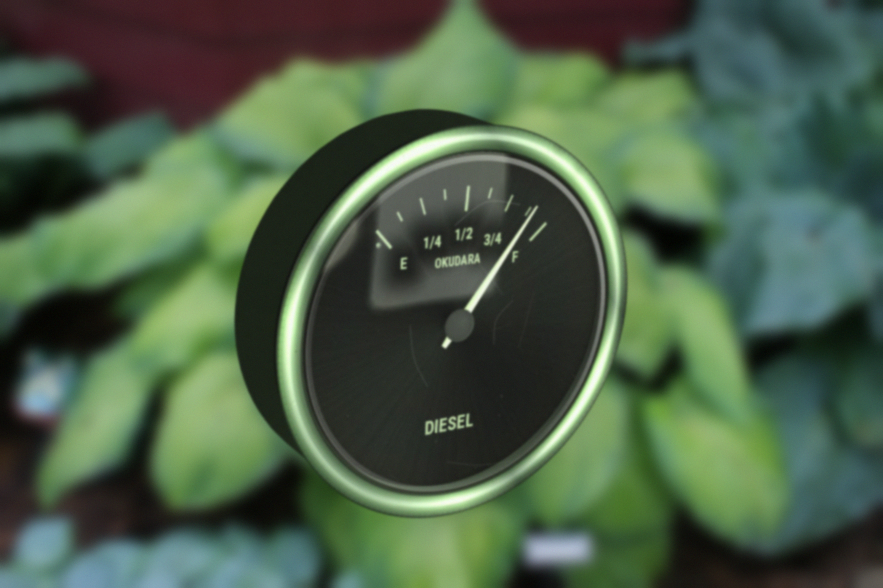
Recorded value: 0.875
